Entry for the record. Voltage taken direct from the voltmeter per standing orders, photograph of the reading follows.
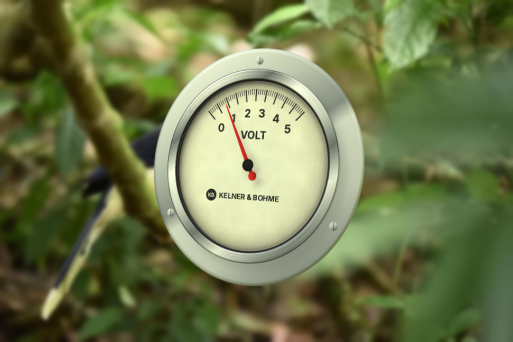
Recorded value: 1 V
